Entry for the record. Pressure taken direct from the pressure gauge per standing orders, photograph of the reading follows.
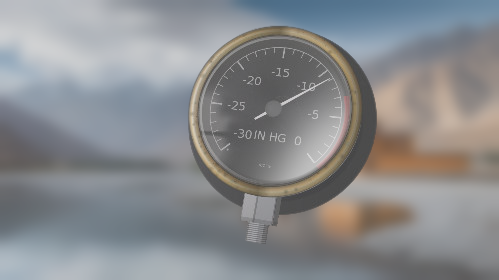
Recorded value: -9 inHg
